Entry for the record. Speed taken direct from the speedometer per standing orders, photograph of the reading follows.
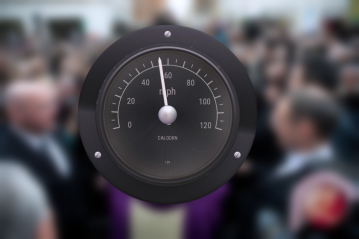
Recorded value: 55 mph
